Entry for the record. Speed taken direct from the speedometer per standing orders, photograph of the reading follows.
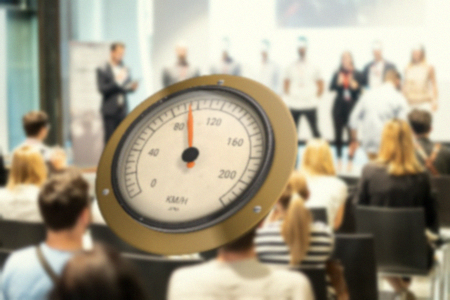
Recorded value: 95 km/h
